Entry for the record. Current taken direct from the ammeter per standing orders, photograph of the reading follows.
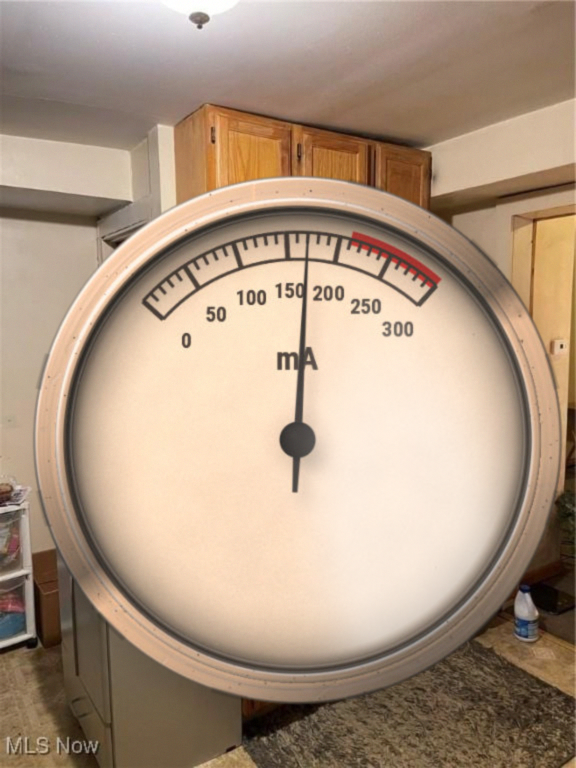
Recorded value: 170 mA
